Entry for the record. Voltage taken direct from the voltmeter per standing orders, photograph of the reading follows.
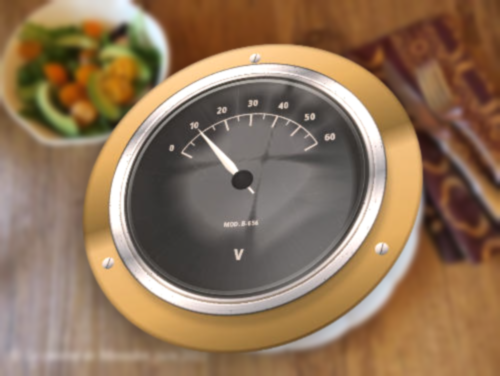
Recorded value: 10 V
